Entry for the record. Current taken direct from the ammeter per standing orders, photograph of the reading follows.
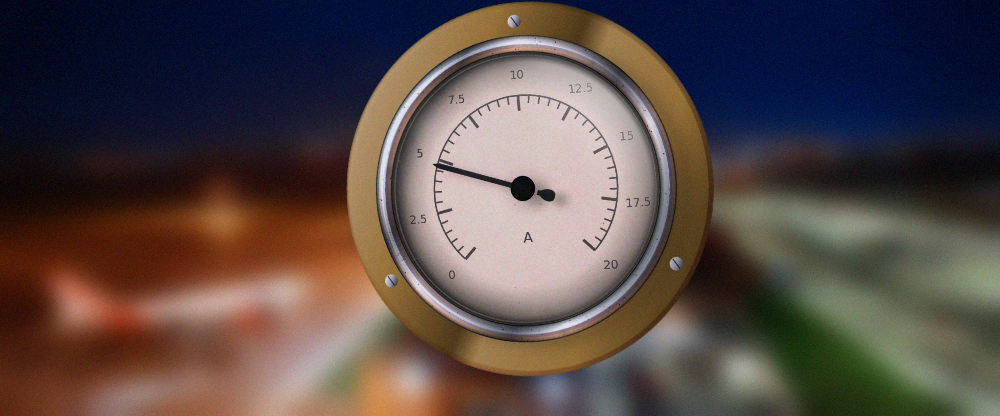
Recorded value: 4.75 A
